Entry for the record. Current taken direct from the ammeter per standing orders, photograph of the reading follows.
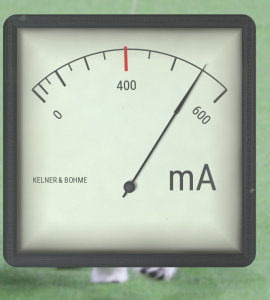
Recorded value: 550 mA
